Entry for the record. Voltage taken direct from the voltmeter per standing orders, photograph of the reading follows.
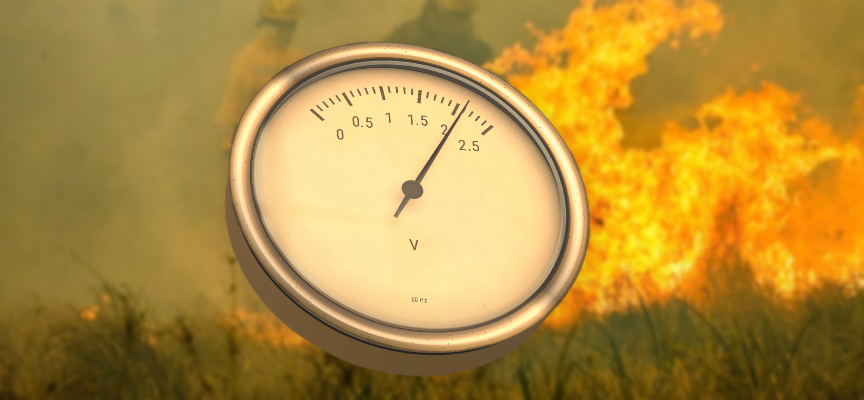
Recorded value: 2.1 V
